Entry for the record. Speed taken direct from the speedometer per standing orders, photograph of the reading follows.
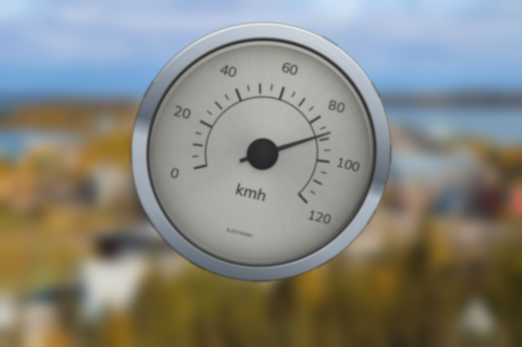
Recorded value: 87.5 km/h
